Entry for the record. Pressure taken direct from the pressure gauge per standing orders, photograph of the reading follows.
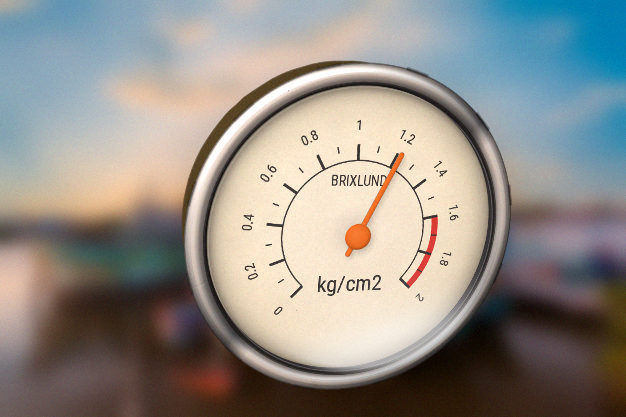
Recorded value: 1.2 kg/cm²
